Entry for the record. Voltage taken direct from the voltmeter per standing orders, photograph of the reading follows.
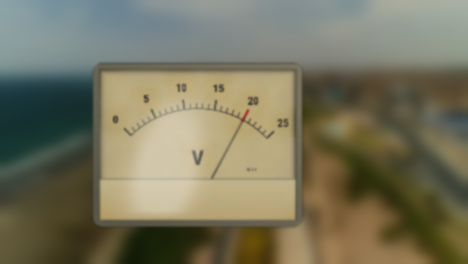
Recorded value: 20 V
